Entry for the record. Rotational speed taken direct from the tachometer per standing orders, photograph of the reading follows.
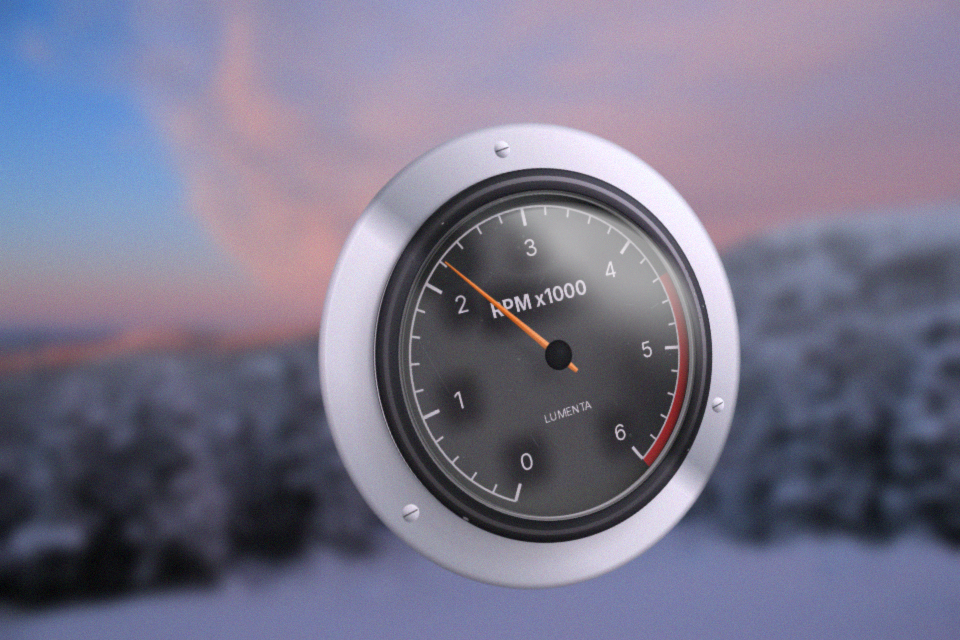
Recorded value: 2200 rpm
